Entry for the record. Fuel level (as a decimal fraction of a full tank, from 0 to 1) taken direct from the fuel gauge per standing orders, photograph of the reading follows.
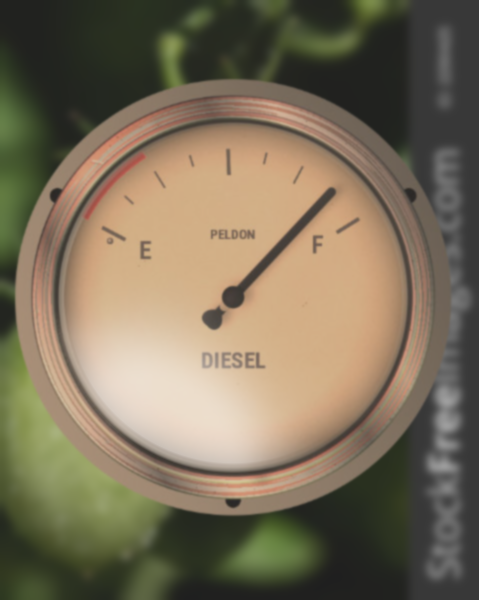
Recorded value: 0.875
